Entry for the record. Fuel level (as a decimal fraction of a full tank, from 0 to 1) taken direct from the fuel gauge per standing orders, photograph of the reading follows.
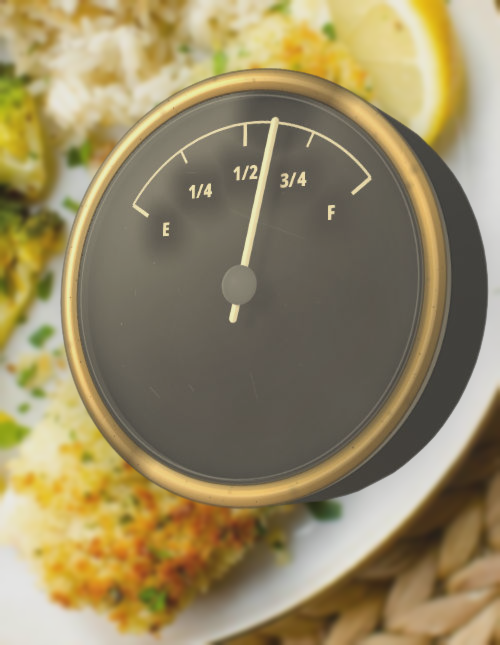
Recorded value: 0.625
